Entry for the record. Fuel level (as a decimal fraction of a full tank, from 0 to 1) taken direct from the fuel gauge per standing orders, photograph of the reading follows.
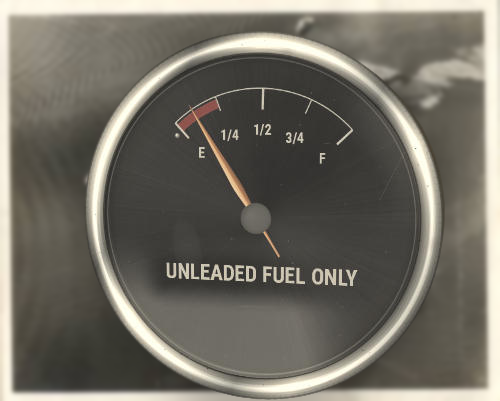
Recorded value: 0.125
